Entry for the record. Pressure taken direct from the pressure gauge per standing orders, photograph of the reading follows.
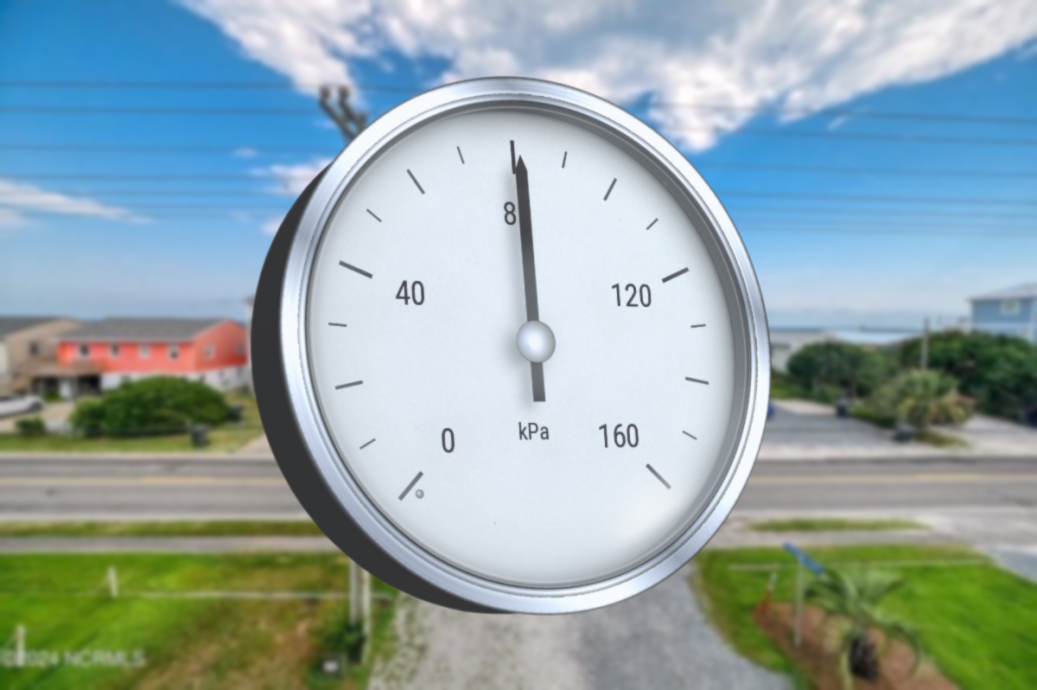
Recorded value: 80 kPa
